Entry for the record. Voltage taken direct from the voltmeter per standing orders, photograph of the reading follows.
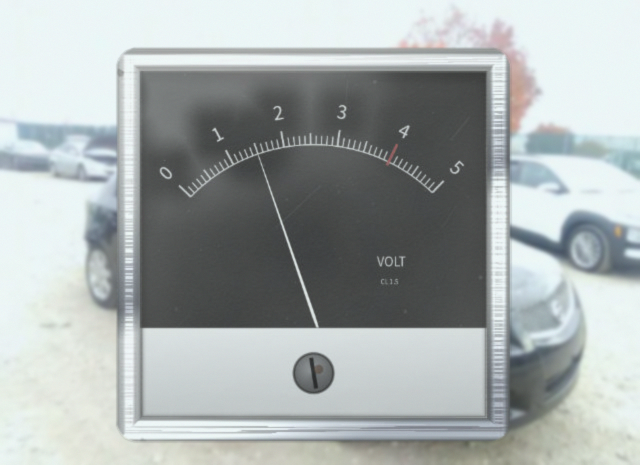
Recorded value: 1.5 V
